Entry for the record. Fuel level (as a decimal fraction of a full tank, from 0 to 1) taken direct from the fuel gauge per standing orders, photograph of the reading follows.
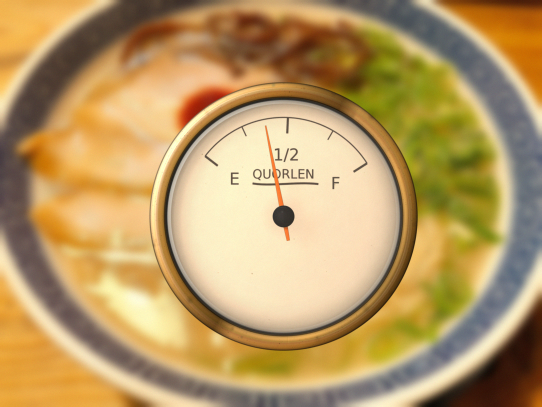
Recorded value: 0.375
